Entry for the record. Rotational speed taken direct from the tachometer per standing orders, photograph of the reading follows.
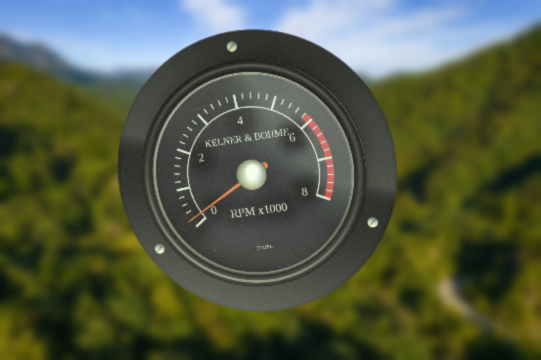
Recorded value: 200 rpm
